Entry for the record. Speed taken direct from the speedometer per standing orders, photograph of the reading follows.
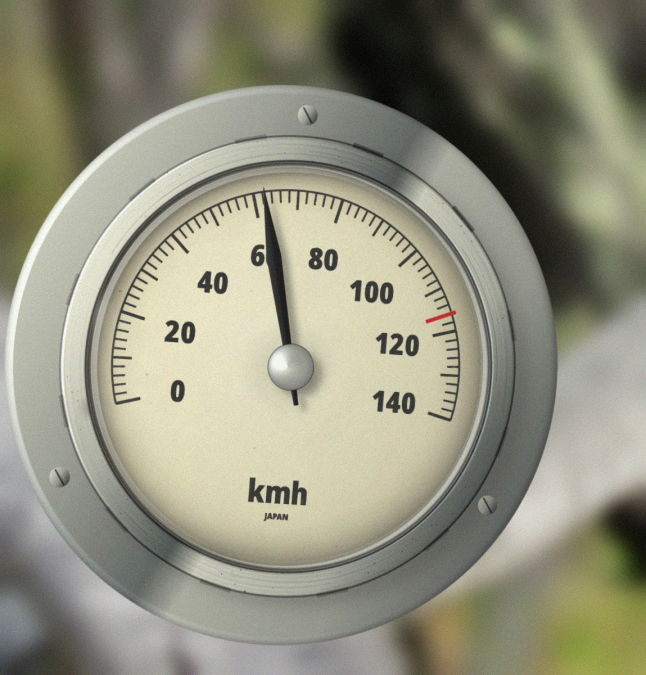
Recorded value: 62 km/h
